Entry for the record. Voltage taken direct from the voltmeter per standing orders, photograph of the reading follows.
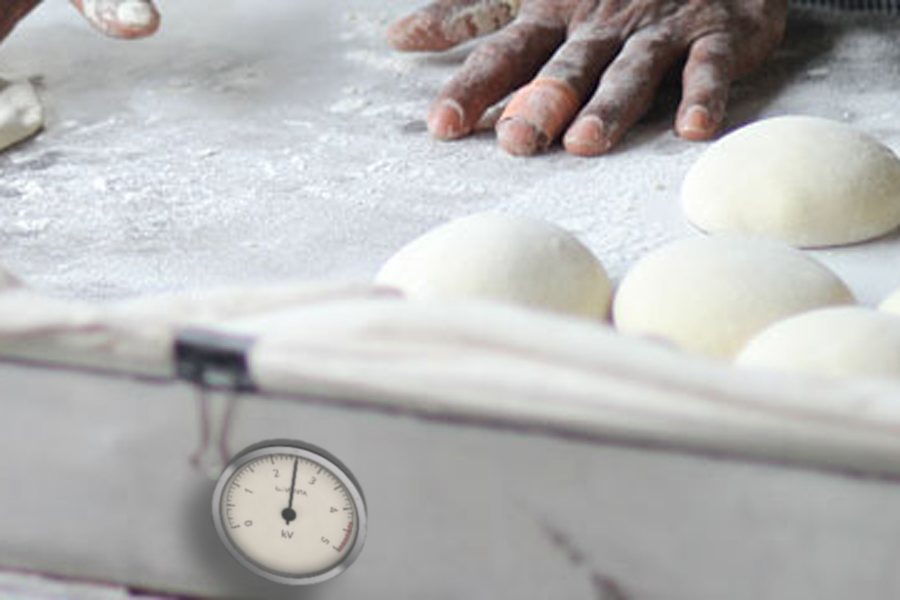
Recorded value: 2.5 kV
